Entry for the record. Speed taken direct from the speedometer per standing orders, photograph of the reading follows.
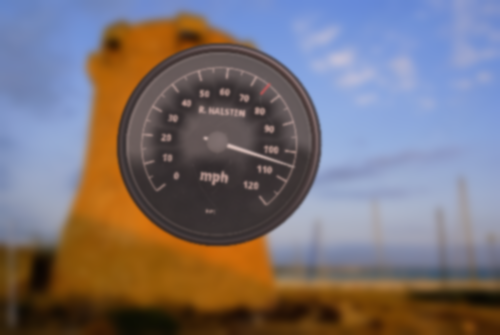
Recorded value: 105 mph
